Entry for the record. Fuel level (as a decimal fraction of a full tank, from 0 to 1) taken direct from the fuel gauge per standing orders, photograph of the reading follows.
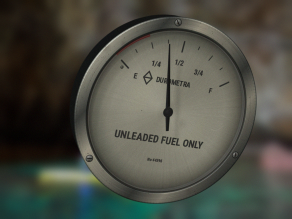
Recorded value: 0.375
